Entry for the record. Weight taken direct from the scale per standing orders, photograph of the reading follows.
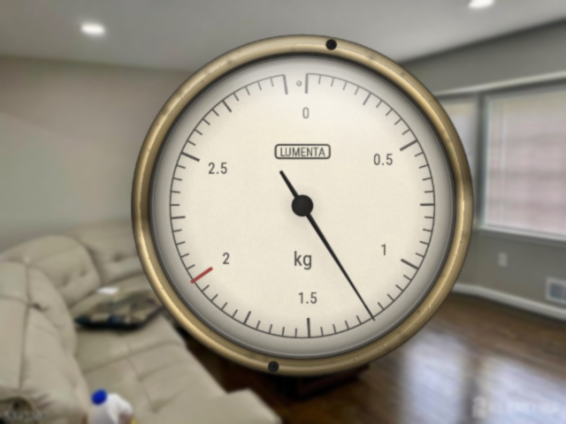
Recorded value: 1.25 kg
